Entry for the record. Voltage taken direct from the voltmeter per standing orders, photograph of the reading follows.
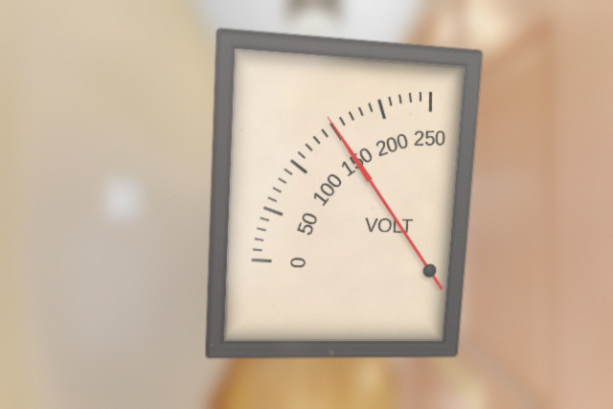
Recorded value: 150 V
